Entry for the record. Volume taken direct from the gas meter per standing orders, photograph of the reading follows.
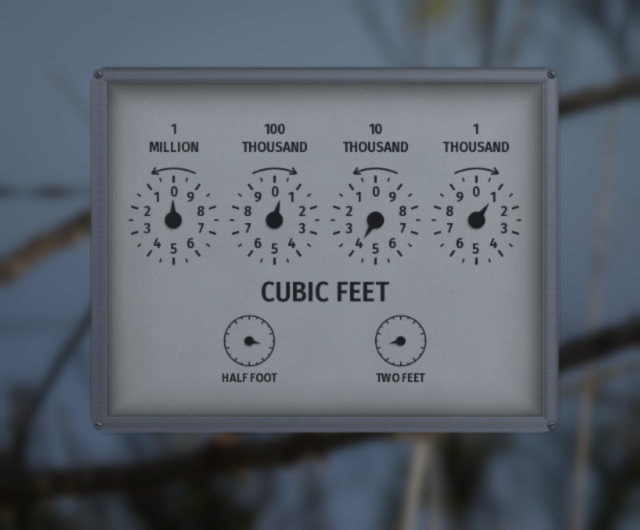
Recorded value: 4100 ft³
